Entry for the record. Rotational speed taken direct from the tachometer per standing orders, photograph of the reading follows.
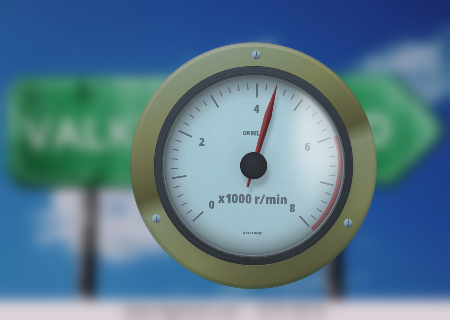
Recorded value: 4400 rpm
